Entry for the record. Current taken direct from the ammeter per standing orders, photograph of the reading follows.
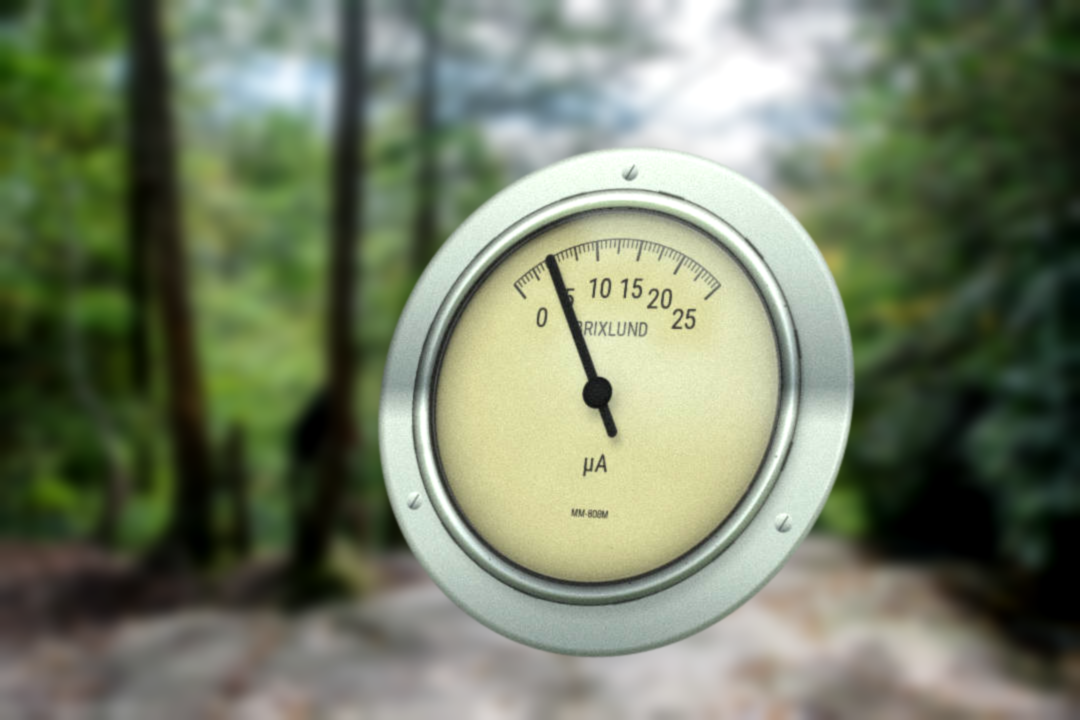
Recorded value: 5 µA
